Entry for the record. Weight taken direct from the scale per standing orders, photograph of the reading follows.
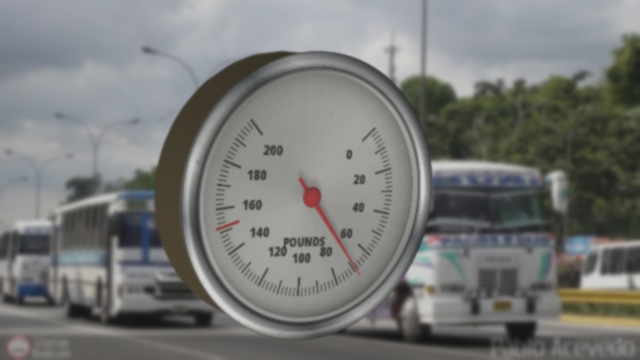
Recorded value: 70 lb
